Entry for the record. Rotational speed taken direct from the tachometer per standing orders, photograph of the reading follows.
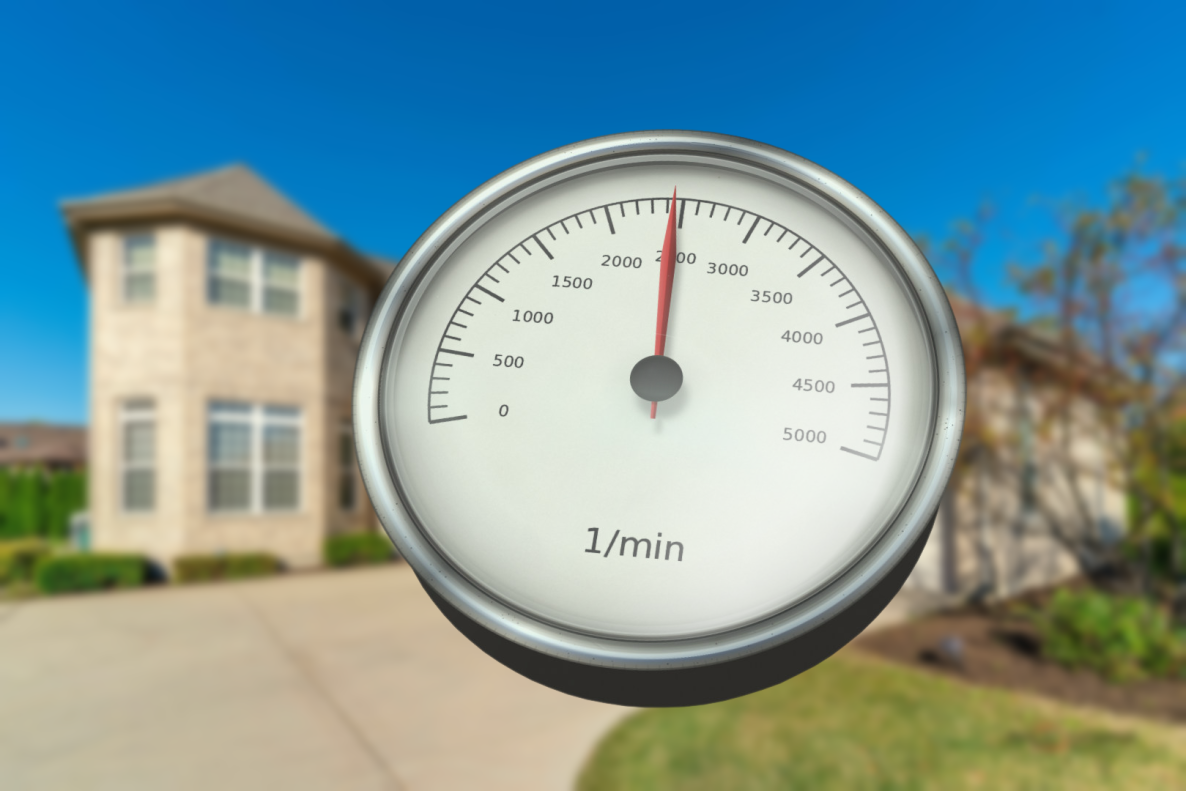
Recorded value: 2450 rpm
